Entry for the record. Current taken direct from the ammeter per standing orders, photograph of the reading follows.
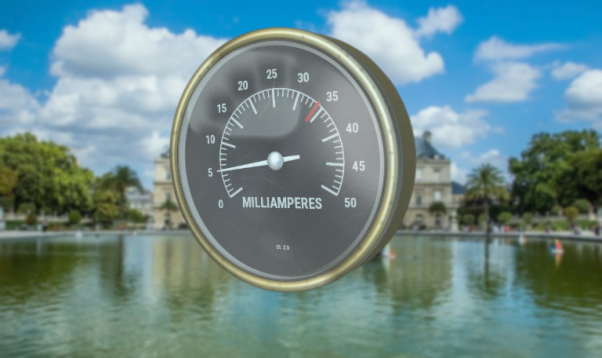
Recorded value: 5 mA
